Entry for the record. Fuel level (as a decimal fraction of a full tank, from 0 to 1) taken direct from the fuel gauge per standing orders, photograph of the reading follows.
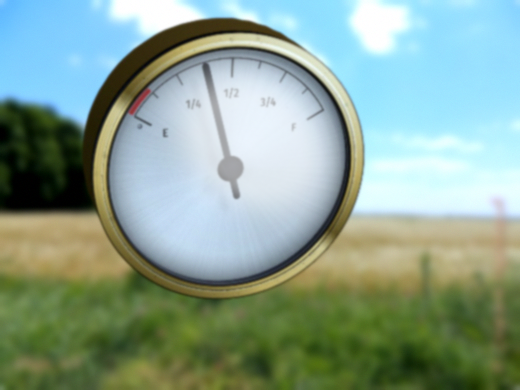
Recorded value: 0.375
